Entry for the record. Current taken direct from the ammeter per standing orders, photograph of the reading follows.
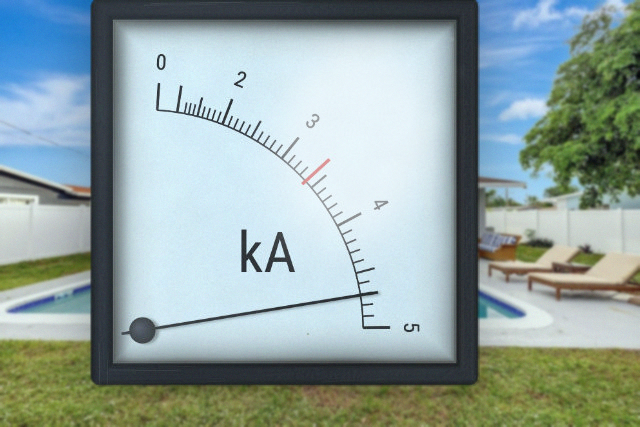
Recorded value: 4.7 kA
